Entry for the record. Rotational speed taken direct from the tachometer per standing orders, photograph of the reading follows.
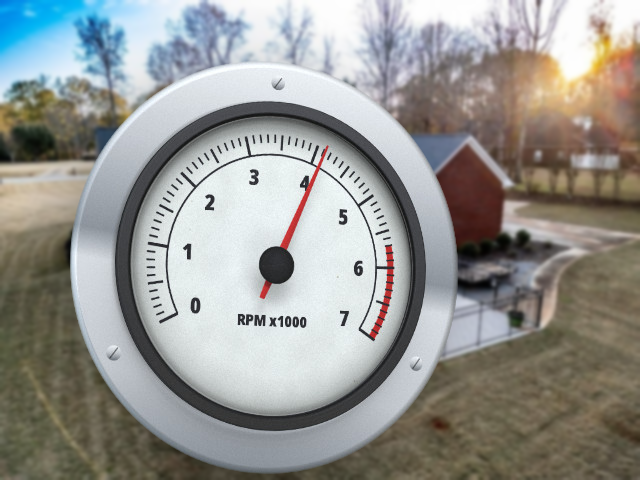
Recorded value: 4100 rpm
